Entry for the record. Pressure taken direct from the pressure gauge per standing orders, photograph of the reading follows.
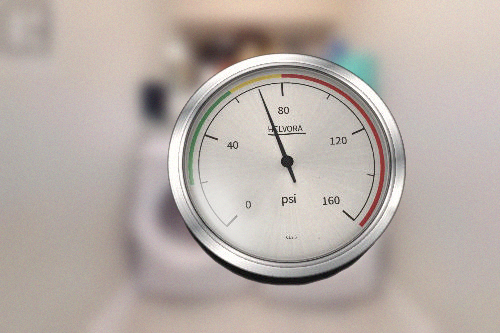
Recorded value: 70 psi
